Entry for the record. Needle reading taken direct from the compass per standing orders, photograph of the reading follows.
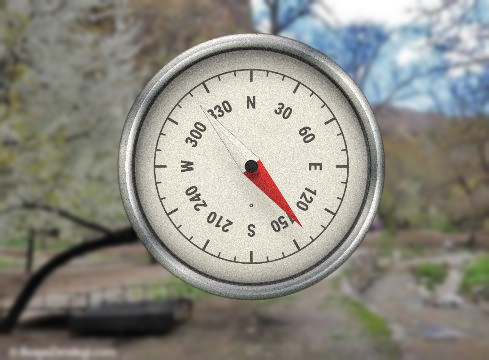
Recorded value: 140 °
